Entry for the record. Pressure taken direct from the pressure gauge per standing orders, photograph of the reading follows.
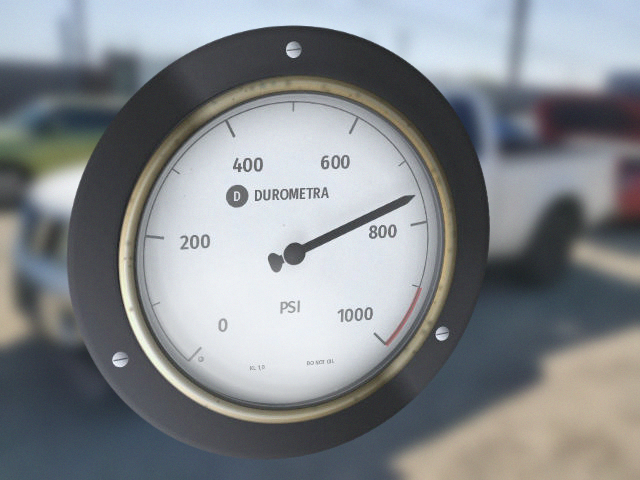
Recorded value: 750 psi
